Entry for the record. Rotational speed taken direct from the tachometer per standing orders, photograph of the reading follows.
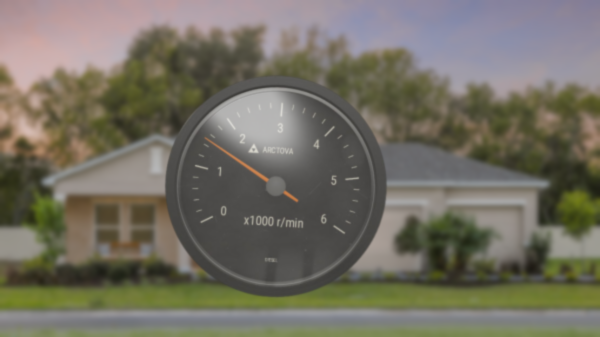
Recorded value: 1500 rpm
